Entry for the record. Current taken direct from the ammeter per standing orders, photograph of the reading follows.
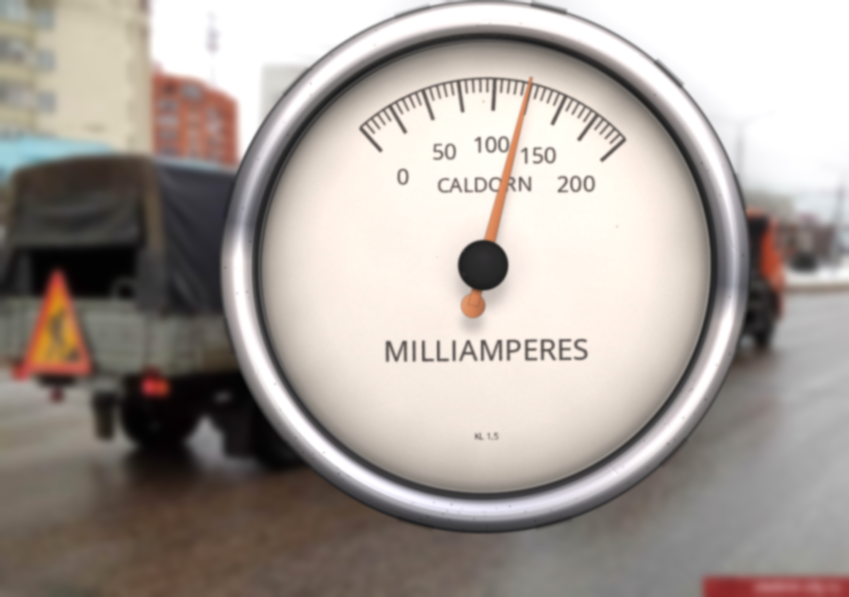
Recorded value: 125 mA
